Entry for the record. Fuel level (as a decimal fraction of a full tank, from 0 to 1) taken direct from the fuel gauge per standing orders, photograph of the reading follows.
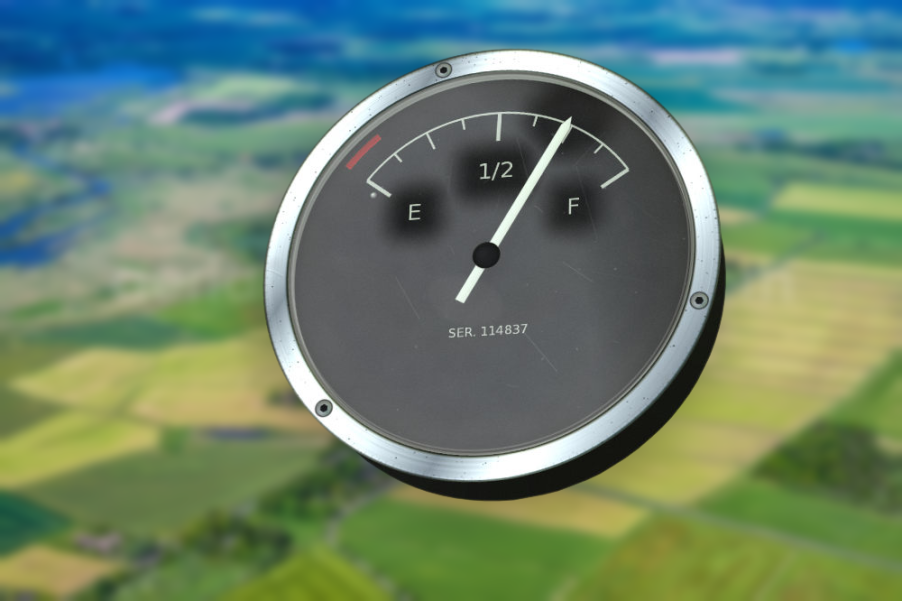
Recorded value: 0.75
